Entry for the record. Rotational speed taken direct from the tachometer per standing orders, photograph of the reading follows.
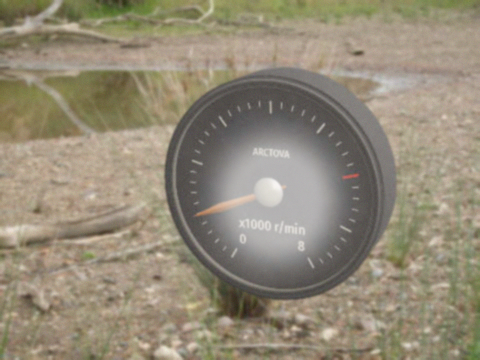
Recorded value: 1000 rpm
